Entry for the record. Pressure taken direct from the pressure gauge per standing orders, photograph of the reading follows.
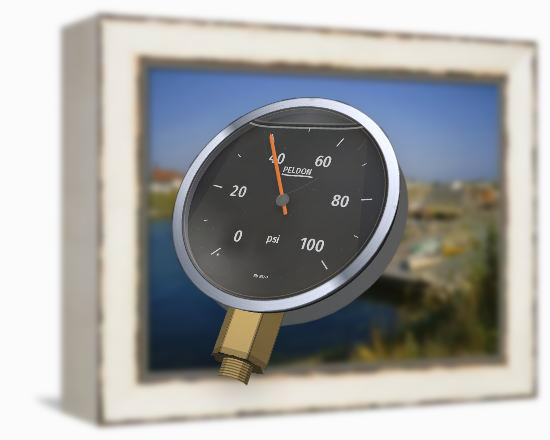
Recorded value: 40 psi
